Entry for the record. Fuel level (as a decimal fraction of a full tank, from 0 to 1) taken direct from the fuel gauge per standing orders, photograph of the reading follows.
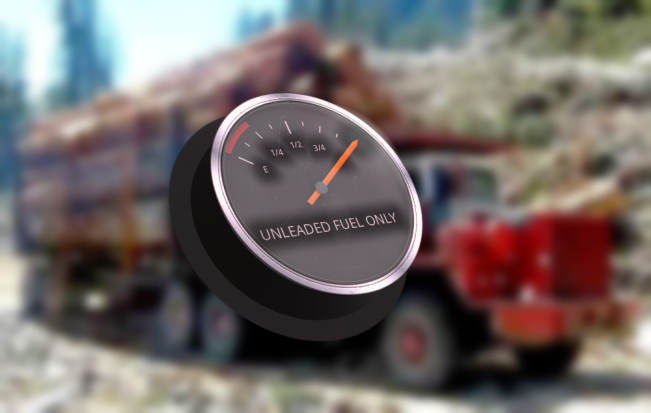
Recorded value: 1
